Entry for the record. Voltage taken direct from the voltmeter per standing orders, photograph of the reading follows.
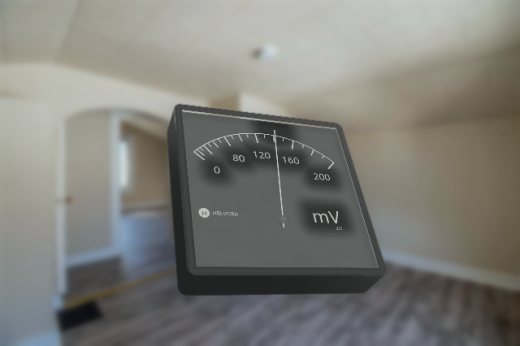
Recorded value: 140 mV
